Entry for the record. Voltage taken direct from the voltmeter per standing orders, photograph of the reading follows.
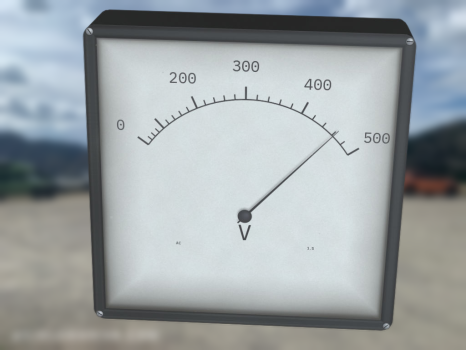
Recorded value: 460 V
